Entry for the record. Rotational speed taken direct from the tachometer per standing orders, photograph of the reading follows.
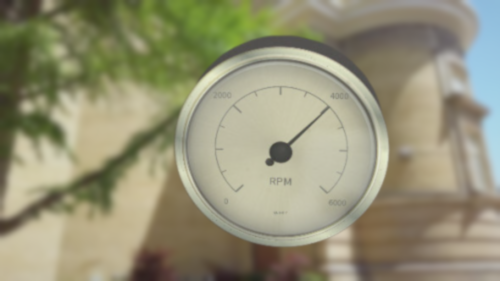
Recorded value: 4000 rpm
